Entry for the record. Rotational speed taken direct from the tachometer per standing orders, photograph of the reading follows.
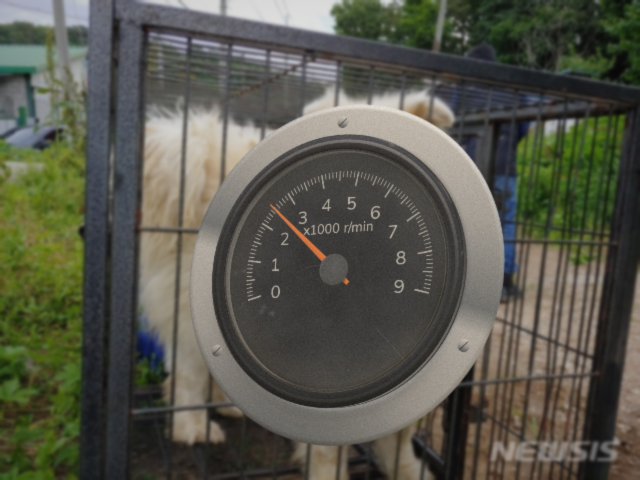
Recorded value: 2500 rpm
